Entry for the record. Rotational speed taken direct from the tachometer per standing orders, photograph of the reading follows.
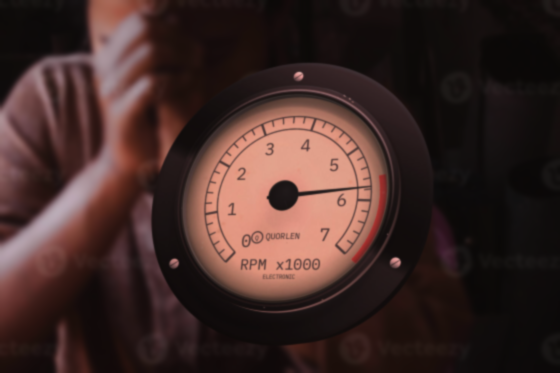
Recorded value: 5800 rpm
